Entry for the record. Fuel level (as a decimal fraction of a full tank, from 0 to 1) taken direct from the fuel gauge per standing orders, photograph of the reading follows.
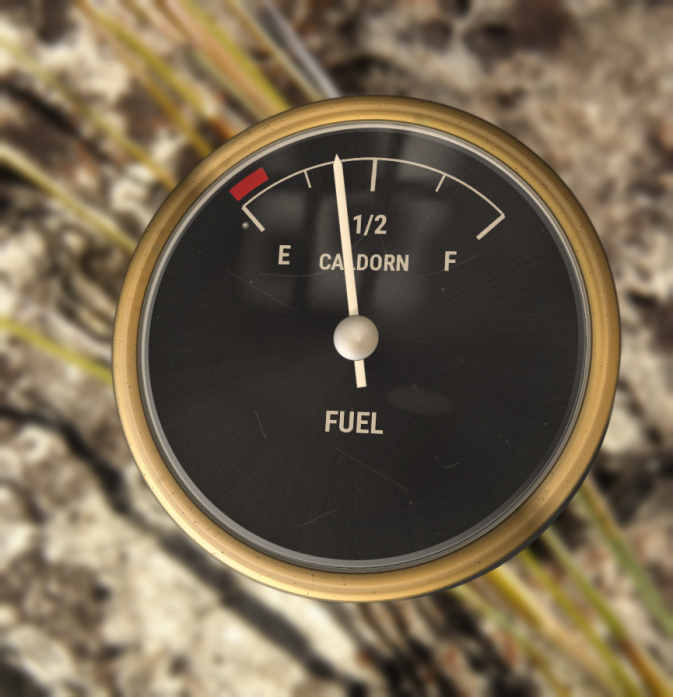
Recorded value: 0.375
